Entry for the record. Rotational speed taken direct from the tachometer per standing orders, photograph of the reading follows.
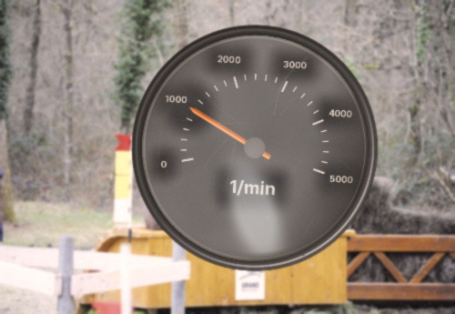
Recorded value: 1000 rpm
